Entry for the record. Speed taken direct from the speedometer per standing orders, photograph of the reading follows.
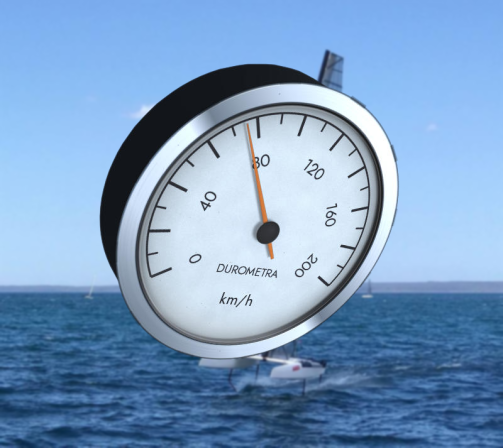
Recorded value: 75 km/h
